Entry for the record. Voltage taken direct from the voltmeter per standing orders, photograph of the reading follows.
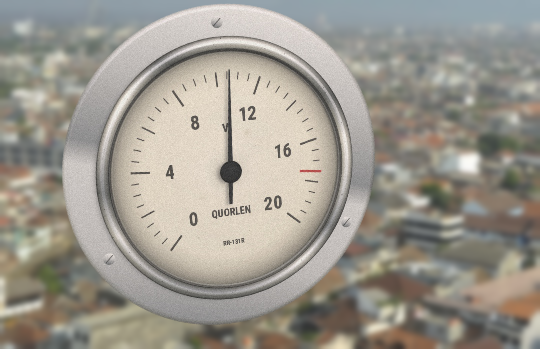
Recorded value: 10.5 V
